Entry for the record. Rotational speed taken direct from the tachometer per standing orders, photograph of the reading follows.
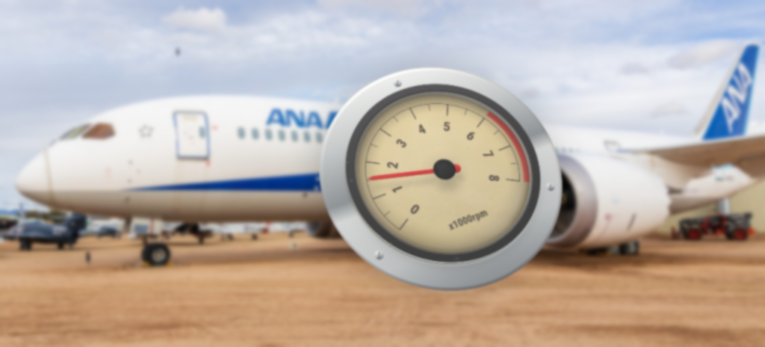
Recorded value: 1500 rpm
